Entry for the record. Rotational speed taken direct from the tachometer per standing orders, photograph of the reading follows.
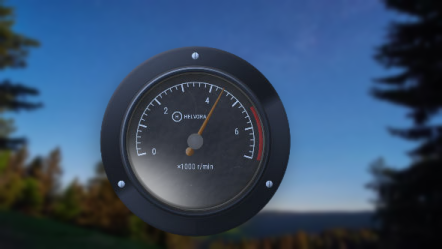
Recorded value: 4400 rpm
